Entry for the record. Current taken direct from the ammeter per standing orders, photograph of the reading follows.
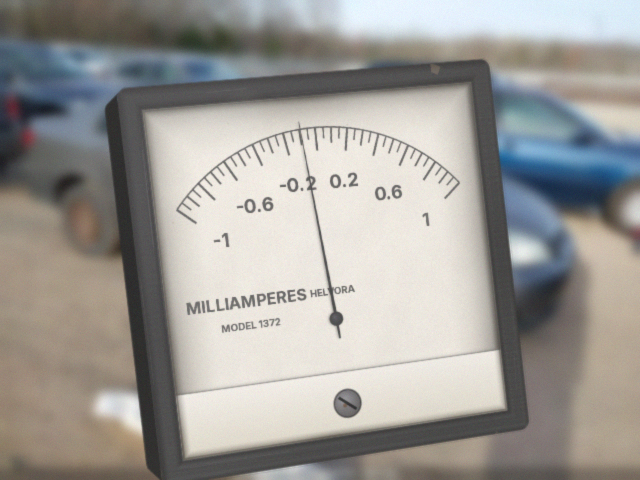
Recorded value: -0.1 mA
